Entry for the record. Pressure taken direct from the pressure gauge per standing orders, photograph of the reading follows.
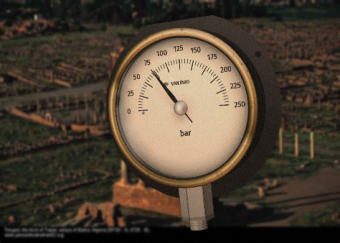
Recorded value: 75 bar
